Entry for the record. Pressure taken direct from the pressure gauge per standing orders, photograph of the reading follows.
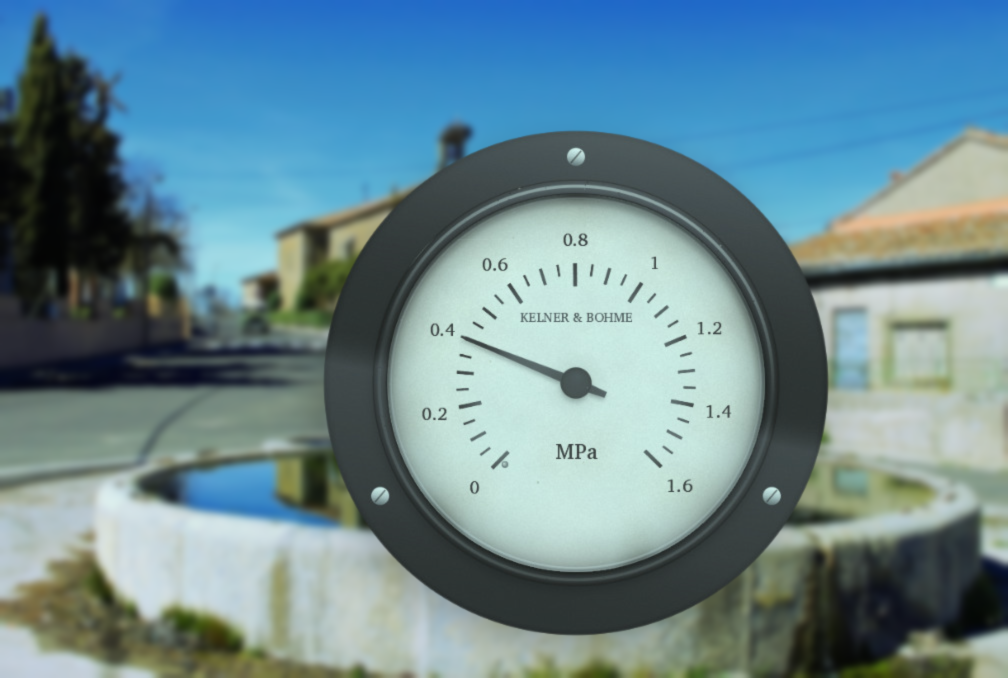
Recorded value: 0.4 MPa
